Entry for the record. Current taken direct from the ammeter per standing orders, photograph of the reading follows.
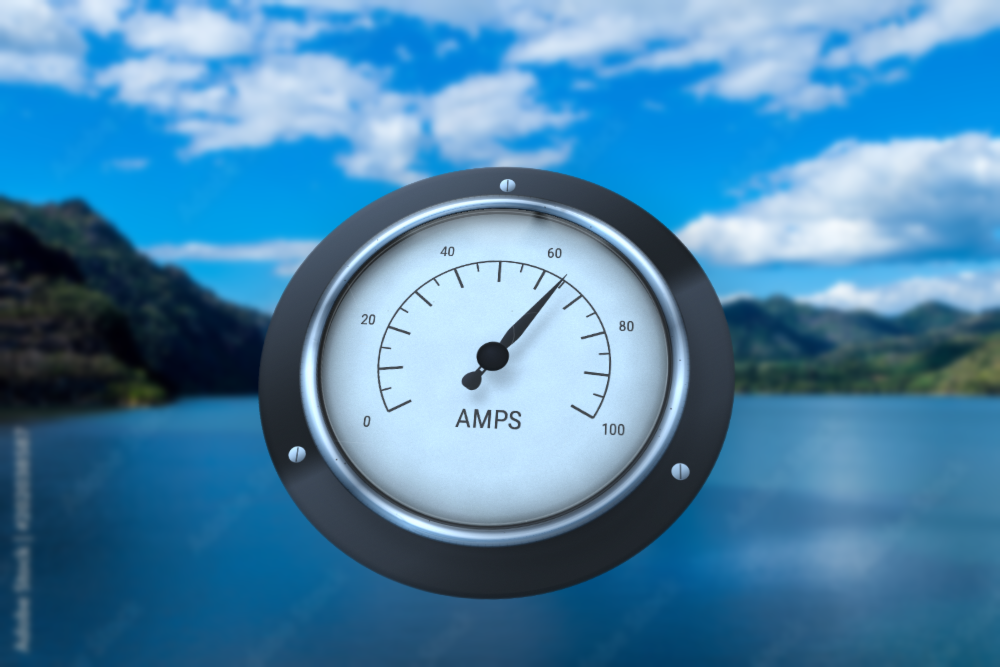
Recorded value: 65 A
